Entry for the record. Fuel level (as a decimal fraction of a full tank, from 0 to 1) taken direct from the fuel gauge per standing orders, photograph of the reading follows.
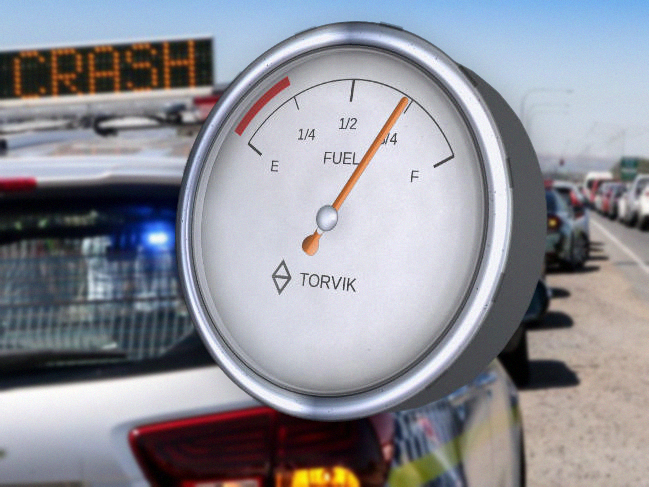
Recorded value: 0.75
